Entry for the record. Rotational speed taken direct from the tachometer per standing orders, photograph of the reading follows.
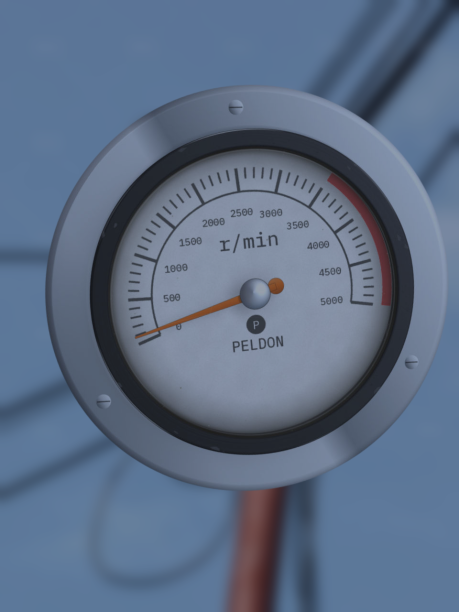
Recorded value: 100 rpm
